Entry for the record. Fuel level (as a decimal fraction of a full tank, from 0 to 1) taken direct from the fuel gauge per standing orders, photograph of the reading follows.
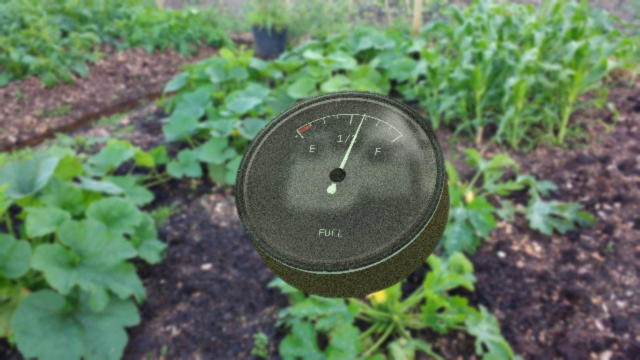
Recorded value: 0.625
